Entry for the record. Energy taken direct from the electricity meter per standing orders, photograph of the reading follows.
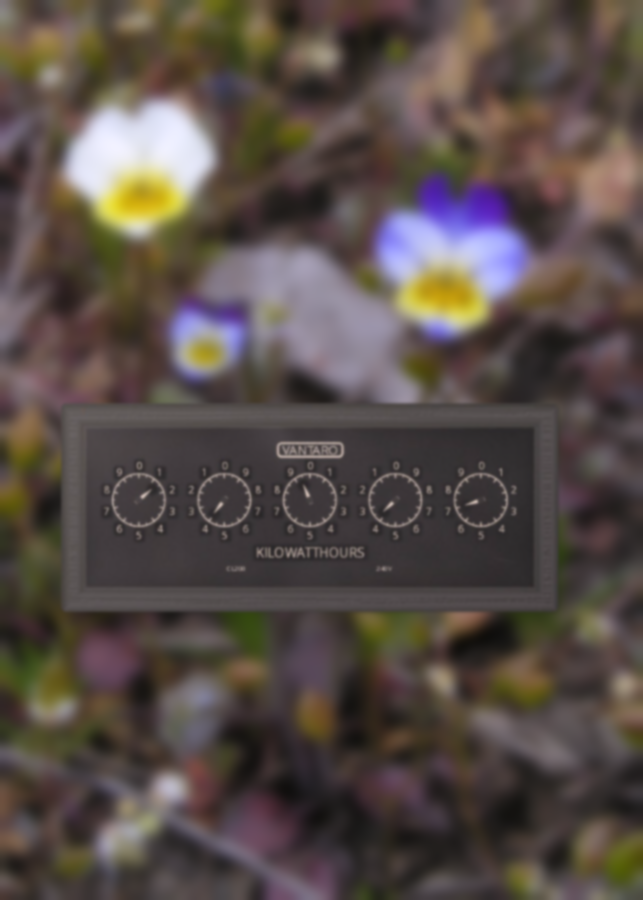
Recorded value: 13937 kWh
